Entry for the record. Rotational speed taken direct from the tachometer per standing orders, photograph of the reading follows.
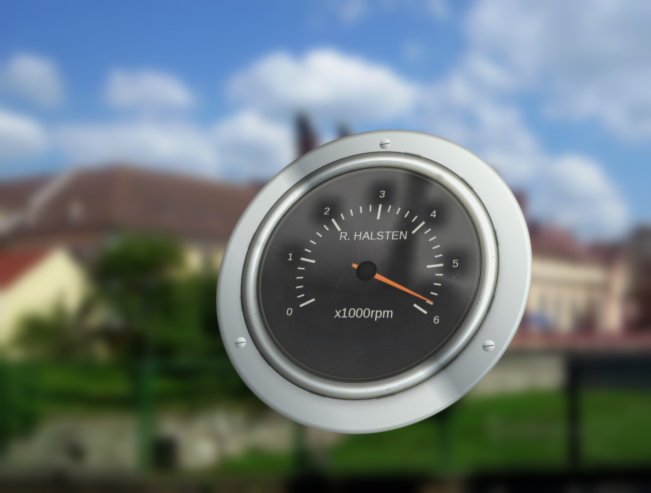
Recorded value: 5800 rpm
